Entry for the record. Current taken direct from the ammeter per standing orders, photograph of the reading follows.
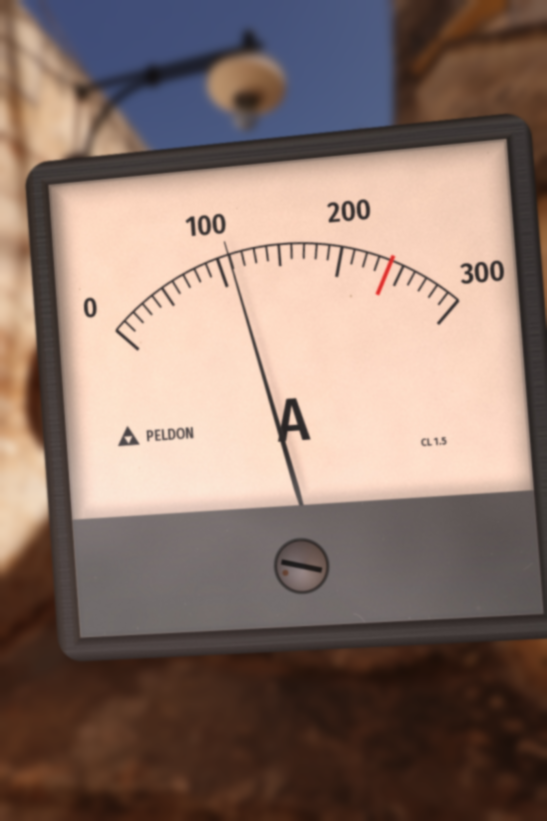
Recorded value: 110 A
